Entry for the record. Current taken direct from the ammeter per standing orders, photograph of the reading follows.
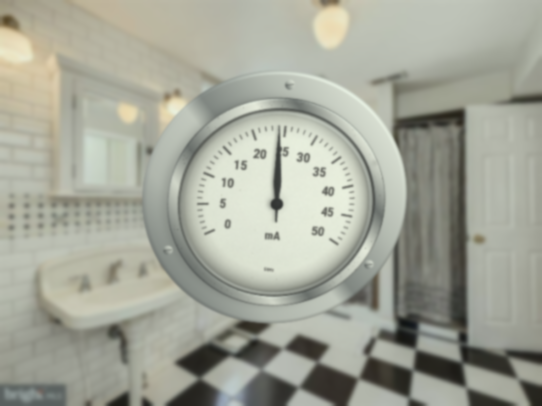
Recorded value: 24 mA
